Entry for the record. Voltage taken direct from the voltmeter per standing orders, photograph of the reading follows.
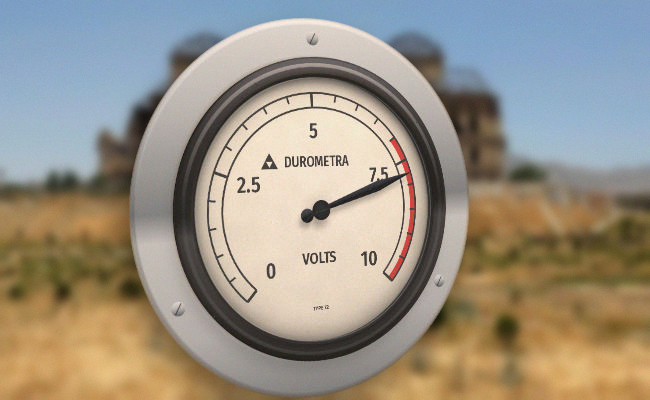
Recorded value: 7.75 V
